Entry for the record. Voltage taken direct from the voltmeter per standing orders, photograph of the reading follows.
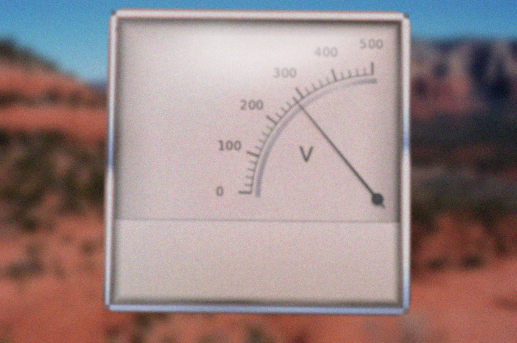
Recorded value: 280 V
